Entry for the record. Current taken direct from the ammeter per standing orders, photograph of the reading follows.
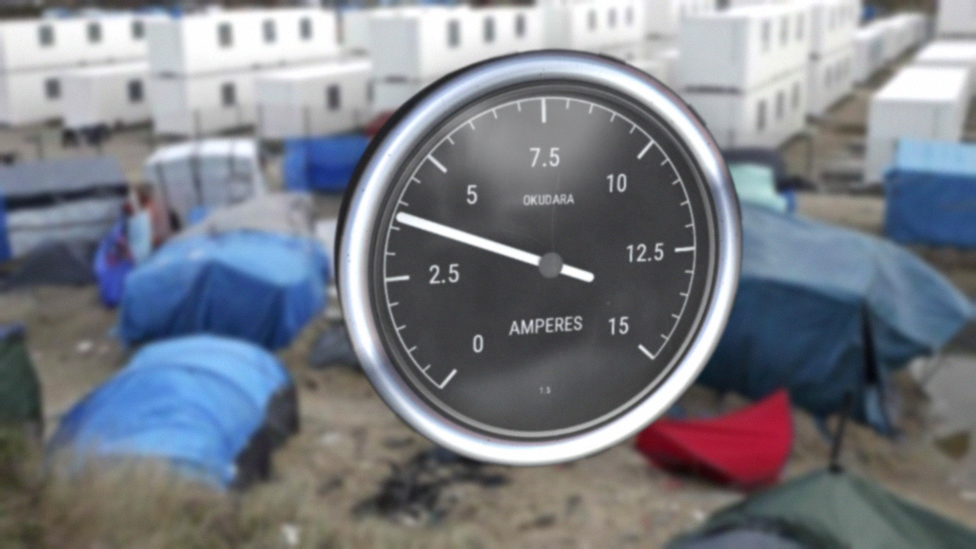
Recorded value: 3.75 A
